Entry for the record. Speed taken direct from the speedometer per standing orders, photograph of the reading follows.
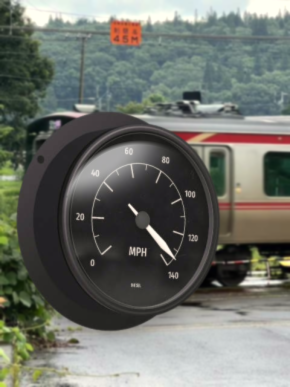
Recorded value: 135 mph
